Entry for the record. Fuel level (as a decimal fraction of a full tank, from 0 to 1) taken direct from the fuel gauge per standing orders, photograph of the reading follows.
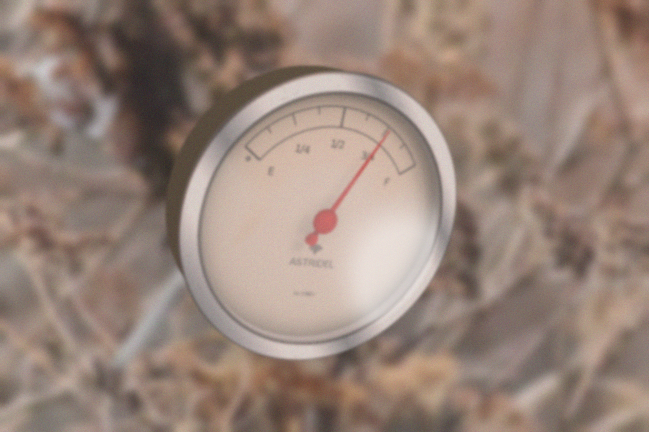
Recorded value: 0.75
